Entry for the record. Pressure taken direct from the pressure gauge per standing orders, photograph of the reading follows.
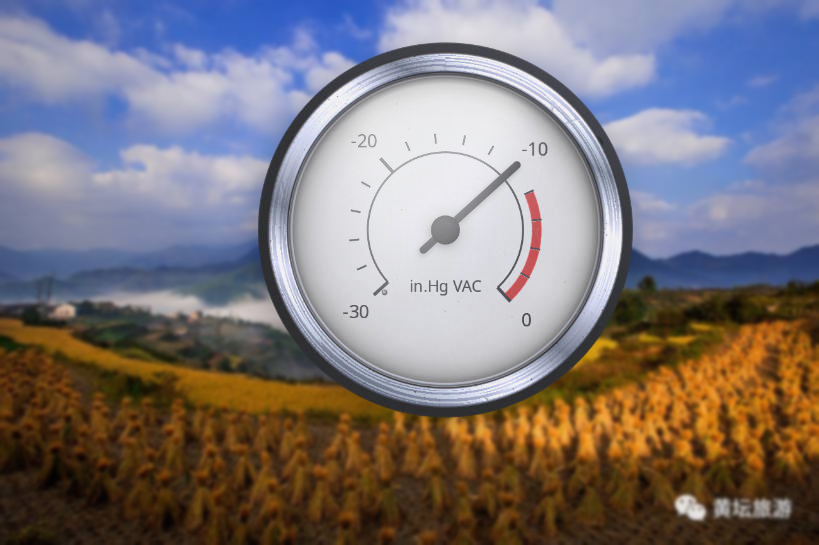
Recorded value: -10 inHg
